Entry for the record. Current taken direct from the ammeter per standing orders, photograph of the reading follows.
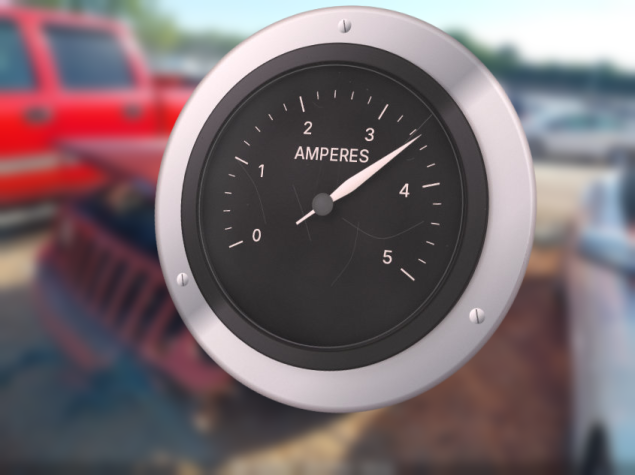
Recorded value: 3.5 A
